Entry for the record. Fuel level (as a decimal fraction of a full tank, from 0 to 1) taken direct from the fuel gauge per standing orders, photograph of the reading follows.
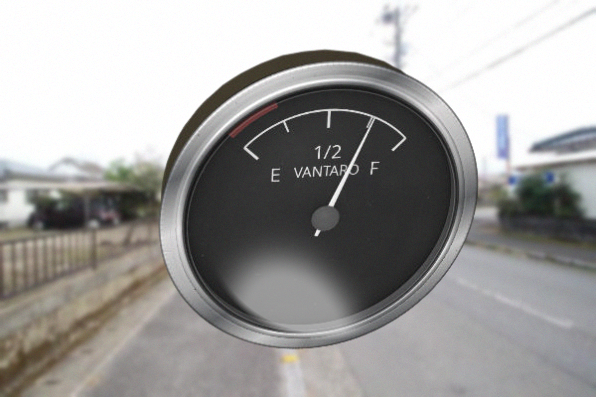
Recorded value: 0.75
